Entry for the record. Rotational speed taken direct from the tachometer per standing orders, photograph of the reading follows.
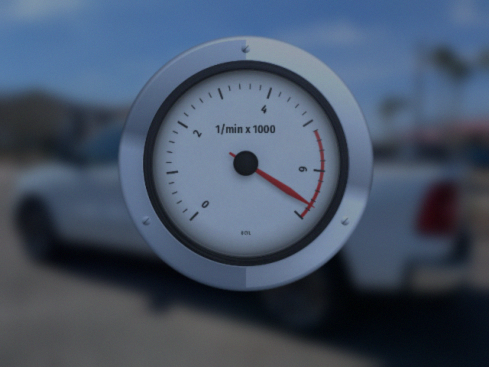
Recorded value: 6700 rpm
